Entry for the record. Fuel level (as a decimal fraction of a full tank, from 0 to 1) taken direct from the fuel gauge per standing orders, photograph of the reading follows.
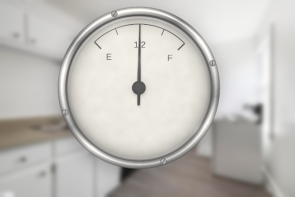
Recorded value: 0.5
